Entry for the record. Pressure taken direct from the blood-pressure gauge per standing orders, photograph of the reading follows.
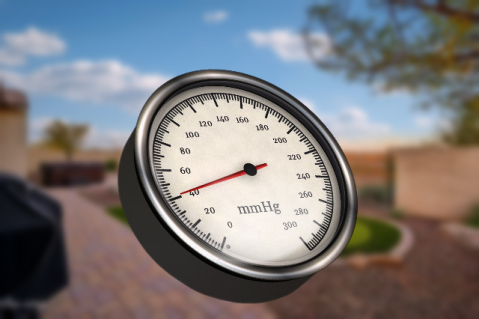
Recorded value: 40 mmHg
